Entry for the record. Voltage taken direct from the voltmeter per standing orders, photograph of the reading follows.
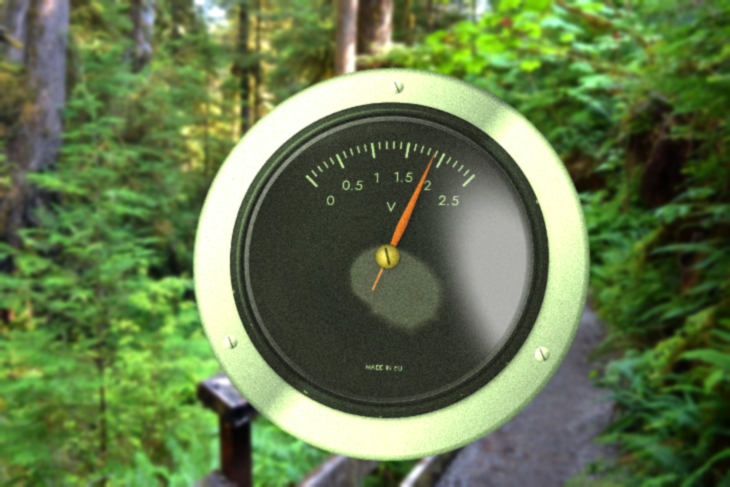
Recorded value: 1.9 V
